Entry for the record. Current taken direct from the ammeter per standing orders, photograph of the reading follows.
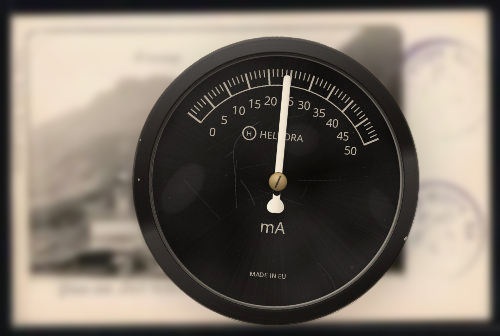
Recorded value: 24 mA
